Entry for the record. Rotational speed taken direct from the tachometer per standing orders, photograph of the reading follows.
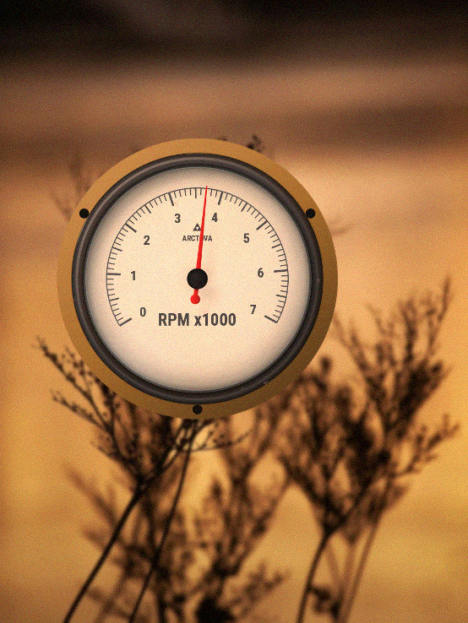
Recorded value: 3700 rpm
